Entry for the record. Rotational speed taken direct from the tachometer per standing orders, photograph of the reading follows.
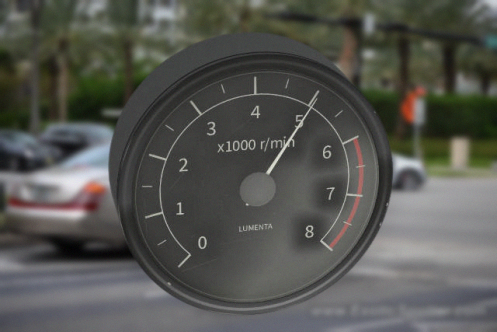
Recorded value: 5000 rpm
